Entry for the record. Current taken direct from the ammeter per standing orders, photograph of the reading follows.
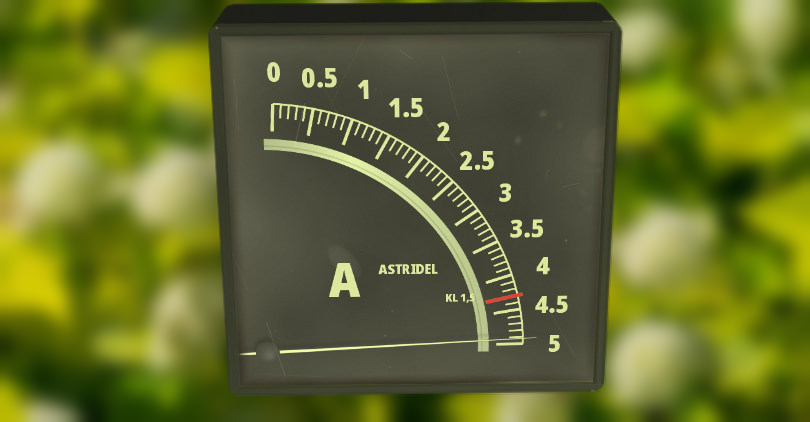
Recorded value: 4.9 A
